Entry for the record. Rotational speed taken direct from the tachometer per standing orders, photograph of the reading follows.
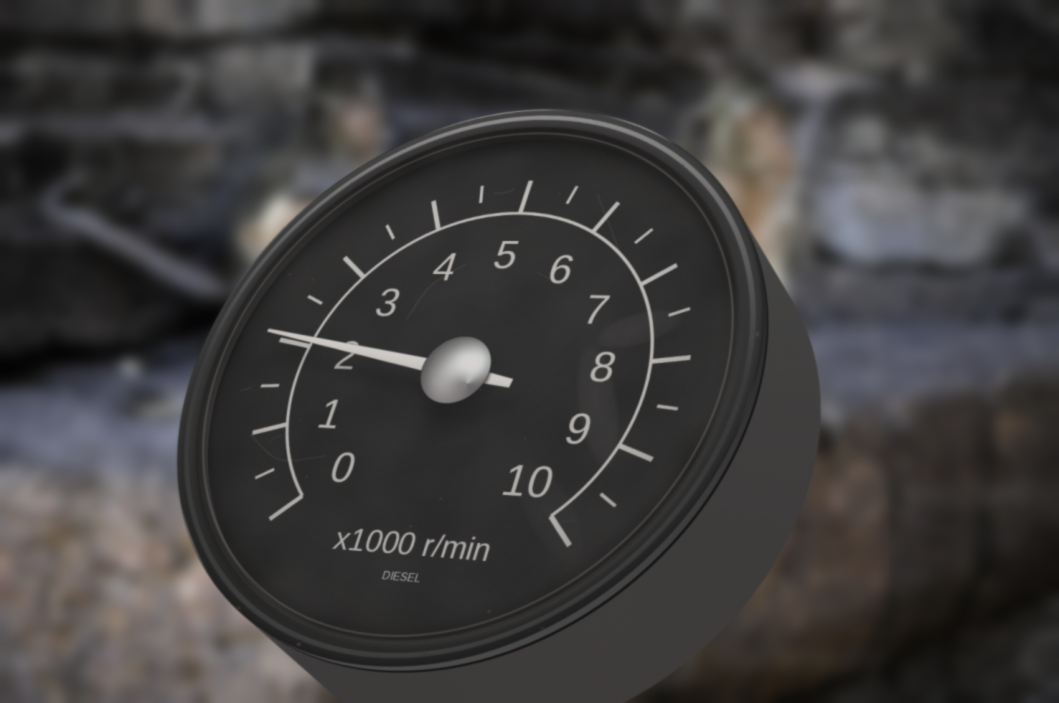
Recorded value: 2000 rpm
